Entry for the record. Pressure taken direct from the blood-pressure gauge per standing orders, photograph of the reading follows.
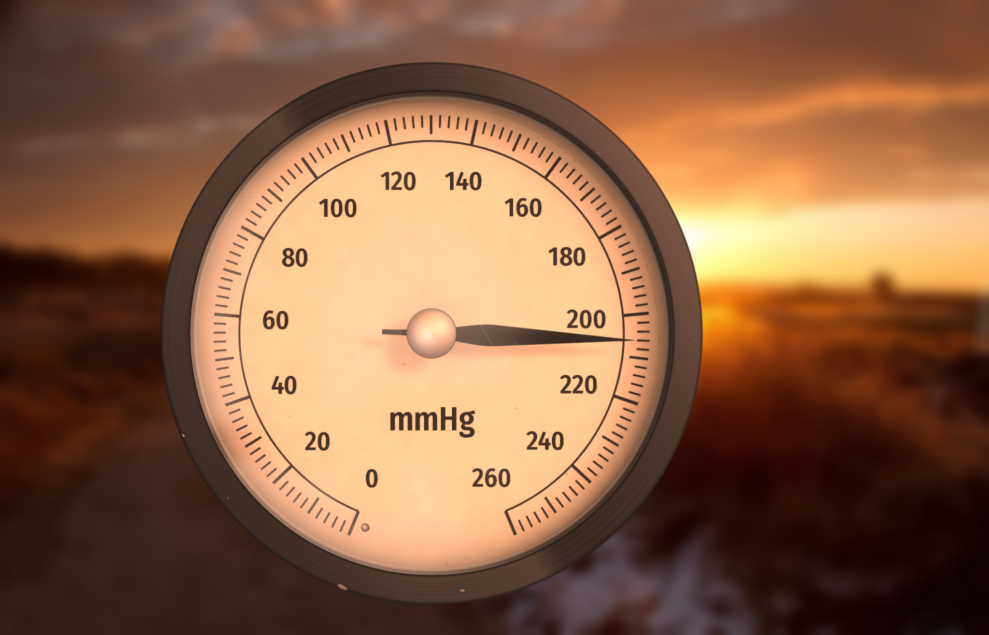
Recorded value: 206 mmHg
